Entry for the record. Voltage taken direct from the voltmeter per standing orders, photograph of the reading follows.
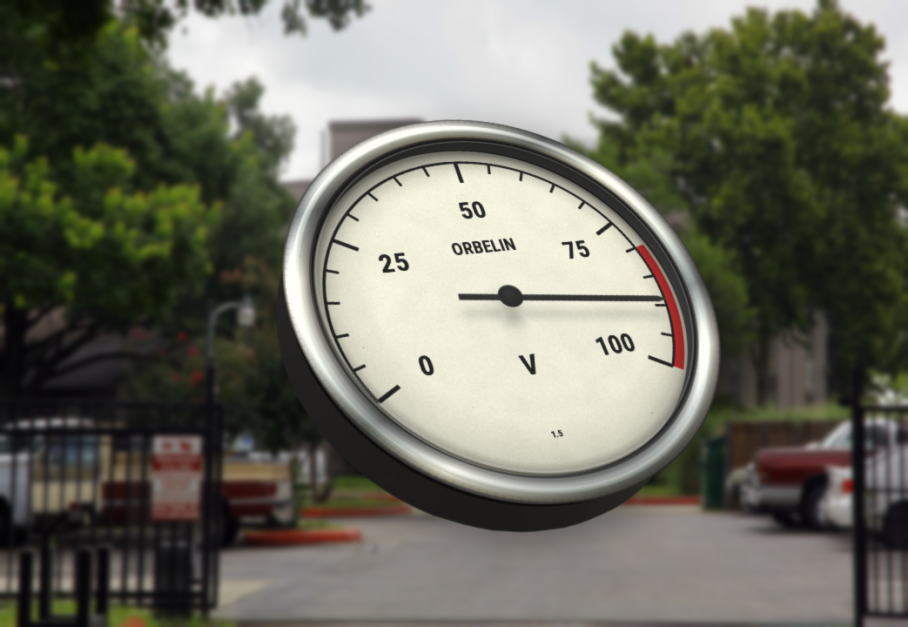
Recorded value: 90 V
